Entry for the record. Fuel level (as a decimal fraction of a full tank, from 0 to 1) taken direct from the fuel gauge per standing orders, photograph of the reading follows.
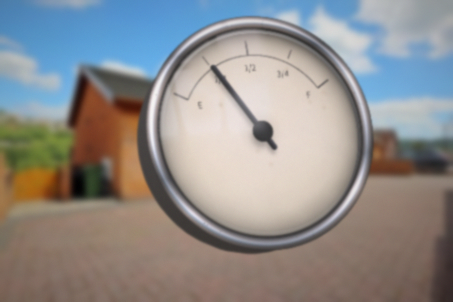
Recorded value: 0.25
